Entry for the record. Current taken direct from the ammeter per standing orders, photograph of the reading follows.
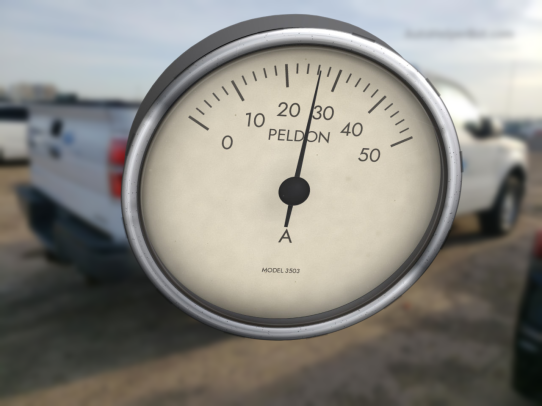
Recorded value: 26 A
